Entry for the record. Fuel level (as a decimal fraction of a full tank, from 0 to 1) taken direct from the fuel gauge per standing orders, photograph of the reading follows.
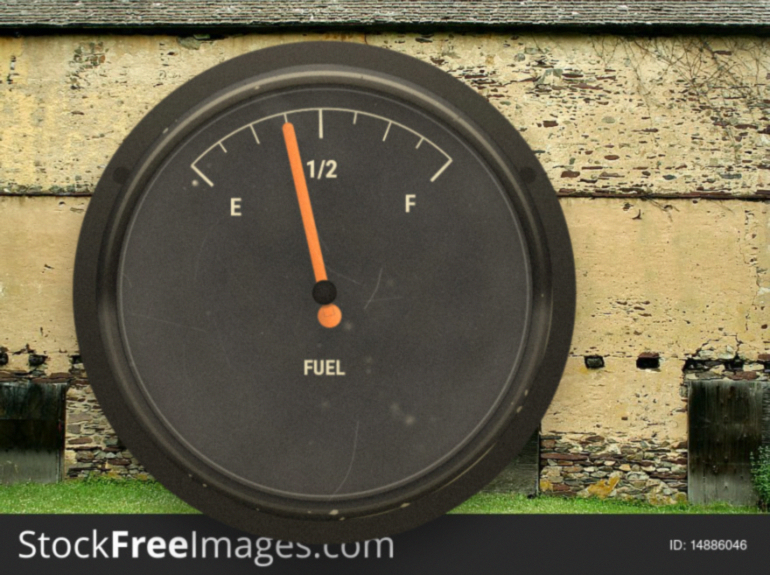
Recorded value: 0.375
